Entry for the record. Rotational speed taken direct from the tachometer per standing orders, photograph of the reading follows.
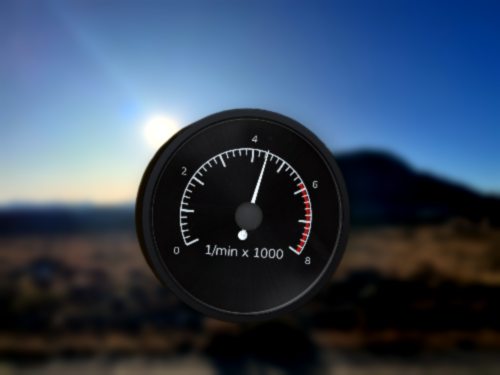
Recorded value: 4400 rpm
